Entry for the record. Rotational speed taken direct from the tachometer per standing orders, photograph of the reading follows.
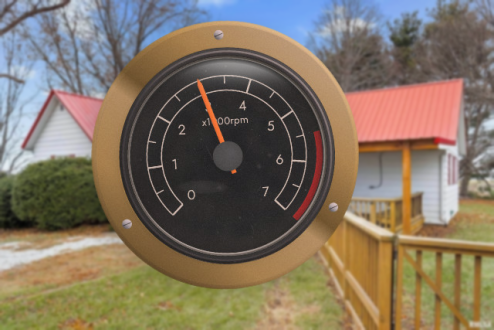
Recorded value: 3000 rpm
